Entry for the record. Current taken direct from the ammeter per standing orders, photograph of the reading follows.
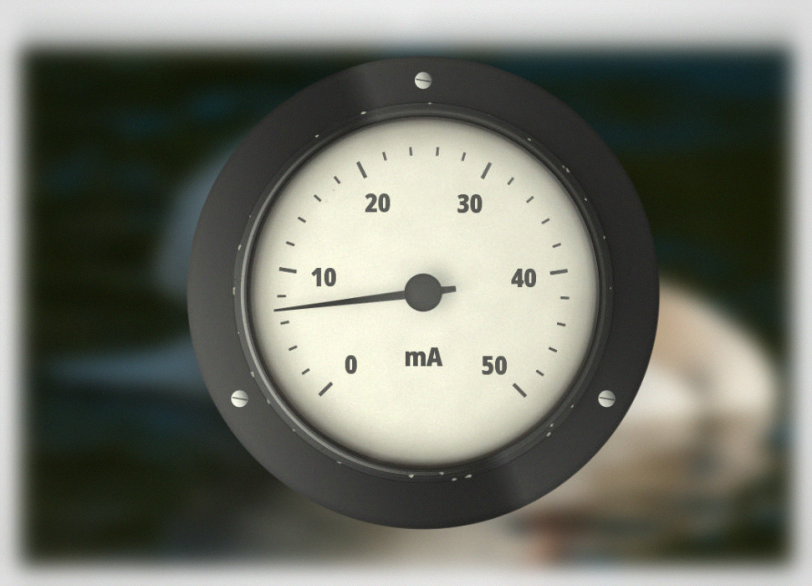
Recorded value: 7 mA
